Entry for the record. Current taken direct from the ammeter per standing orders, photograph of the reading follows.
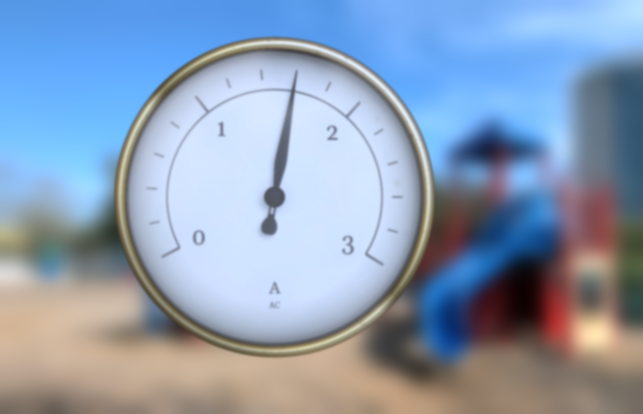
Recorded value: 1.6 A
